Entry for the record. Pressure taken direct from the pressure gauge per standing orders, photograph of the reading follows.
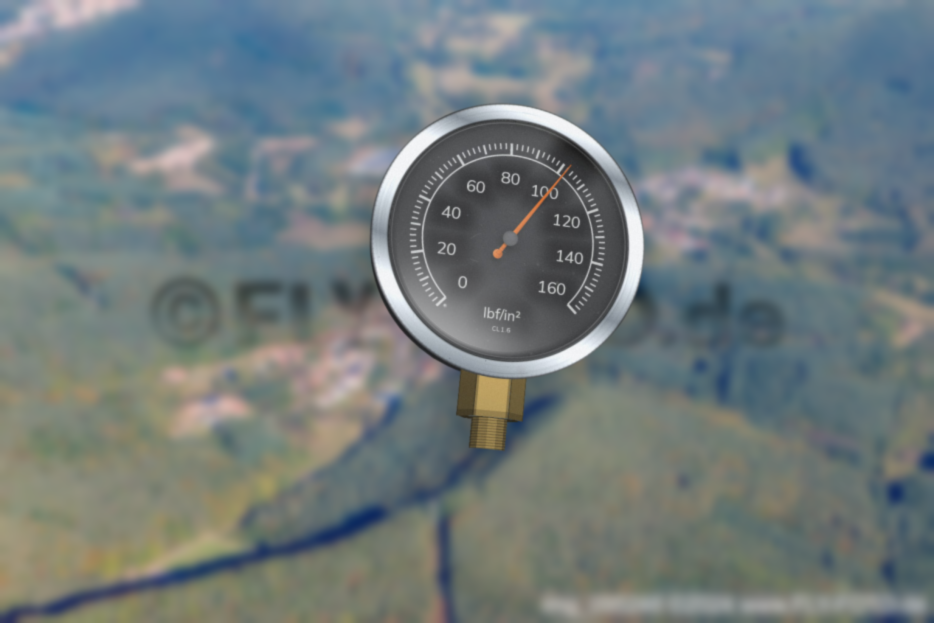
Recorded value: 102 psi
